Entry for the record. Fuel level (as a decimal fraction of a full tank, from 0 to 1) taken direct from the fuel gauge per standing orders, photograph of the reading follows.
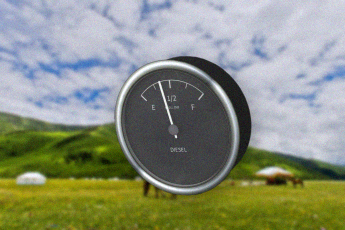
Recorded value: 0.375
